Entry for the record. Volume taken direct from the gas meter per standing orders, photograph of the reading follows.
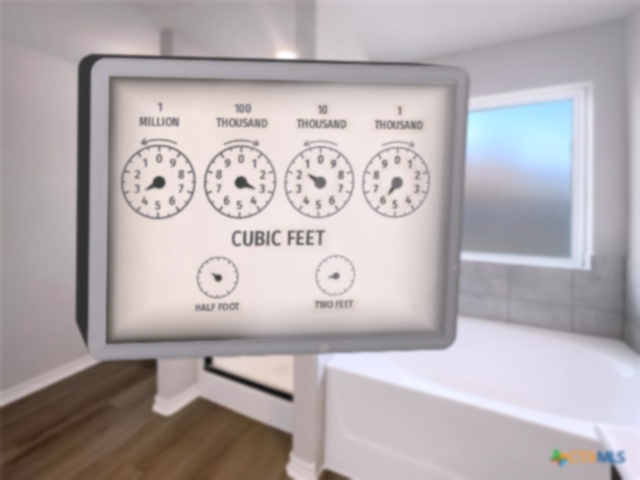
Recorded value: 331600 ft³
